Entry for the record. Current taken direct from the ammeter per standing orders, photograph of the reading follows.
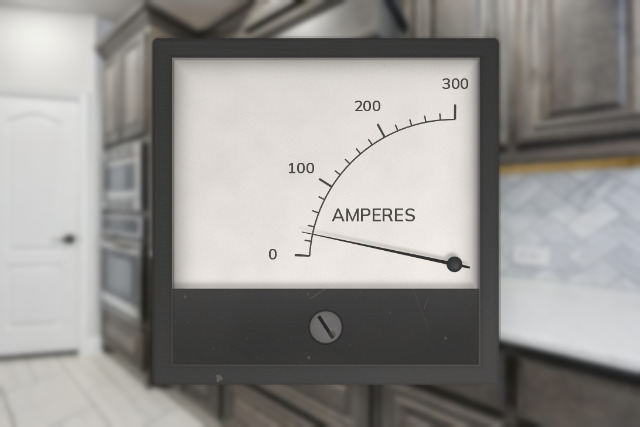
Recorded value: 30 A
